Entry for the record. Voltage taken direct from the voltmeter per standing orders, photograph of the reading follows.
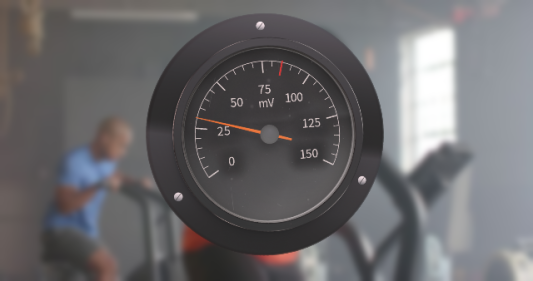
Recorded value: 30 mV
